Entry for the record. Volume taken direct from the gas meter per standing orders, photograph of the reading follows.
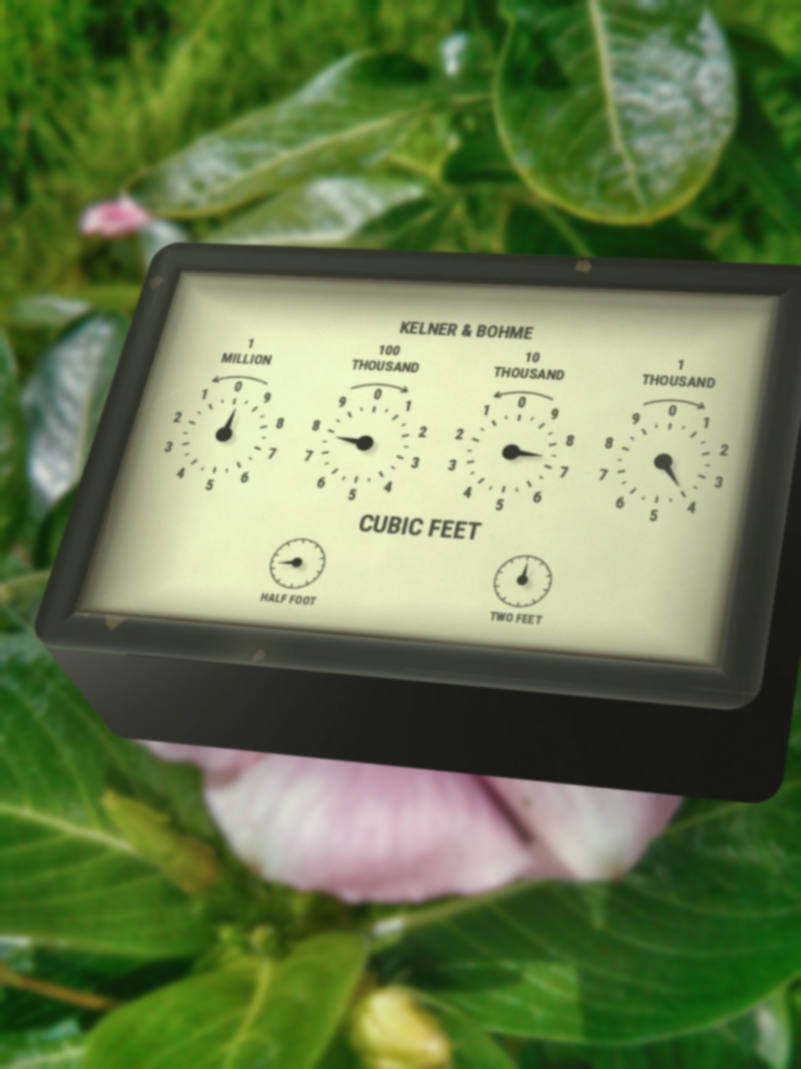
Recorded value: 977400 ft³
